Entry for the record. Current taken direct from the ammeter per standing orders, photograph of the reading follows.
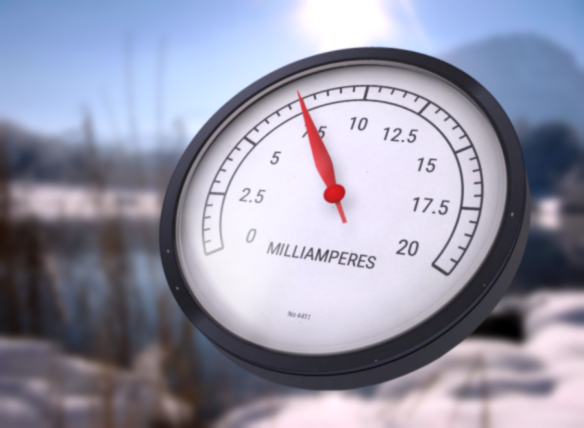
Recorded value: 7.5 mA
